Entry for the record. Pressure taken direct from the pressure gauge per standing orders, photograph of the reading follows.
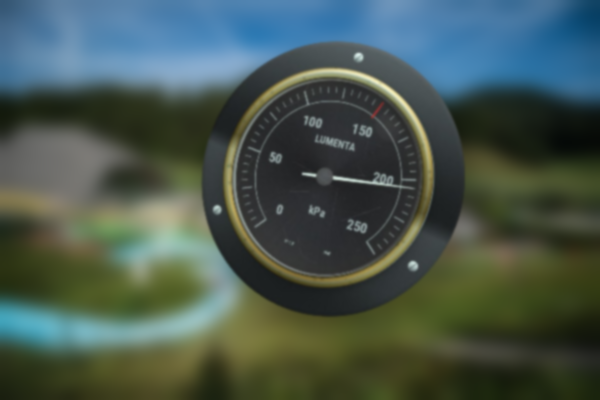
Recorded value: 205 kPa
